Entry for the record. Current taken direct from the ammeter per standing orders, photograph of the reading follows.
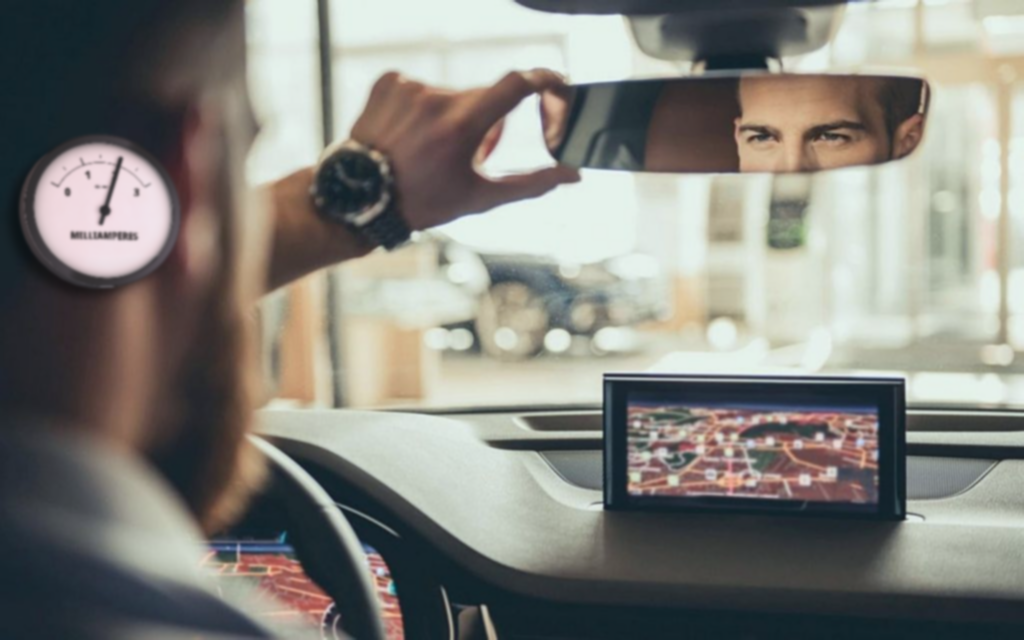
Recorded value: 2 mA
